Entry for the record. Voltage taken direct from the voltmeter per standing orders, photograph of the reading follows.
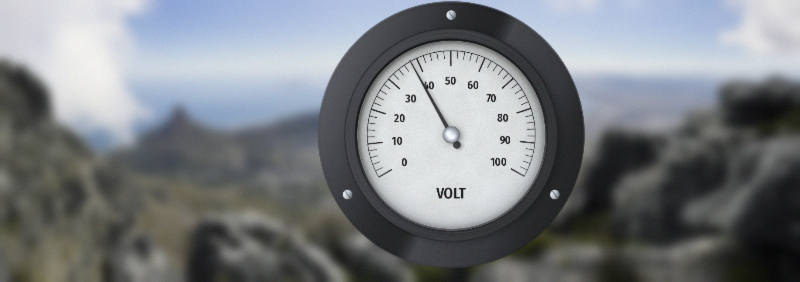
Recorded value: 38 V
